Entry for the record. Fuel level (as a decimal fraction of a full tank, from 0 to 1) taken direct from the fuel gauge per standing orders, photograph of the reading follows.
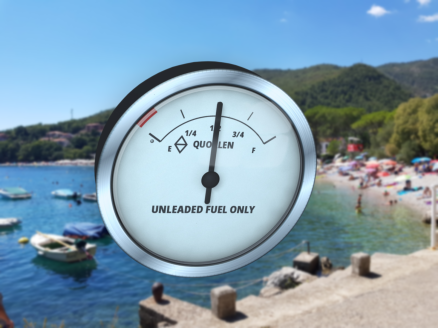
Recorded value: 0.5
